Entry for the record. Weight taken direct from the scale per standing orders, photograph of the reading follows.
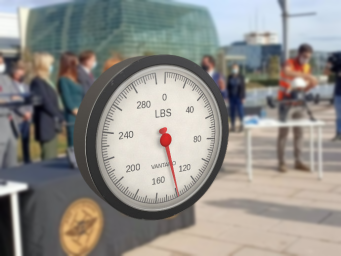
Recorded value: 140 lb
